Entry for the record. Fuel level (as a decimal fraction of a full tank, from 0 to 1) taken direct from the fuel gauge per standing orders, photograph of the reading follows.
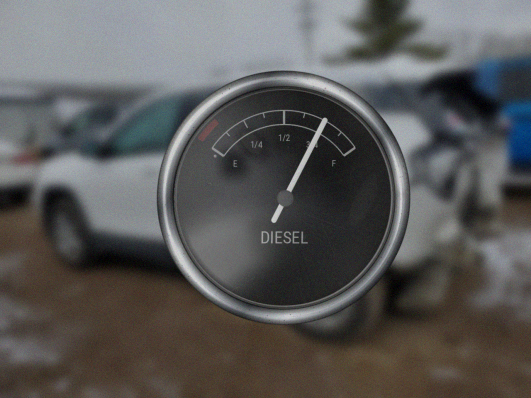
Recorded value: 0.75
